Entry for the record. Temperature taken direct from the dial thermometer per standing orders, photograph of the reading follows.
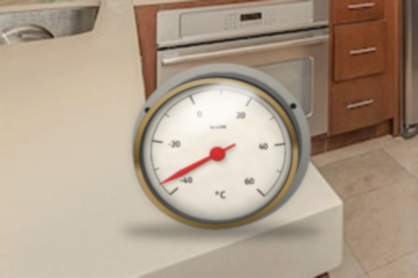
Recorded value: -35 °C
